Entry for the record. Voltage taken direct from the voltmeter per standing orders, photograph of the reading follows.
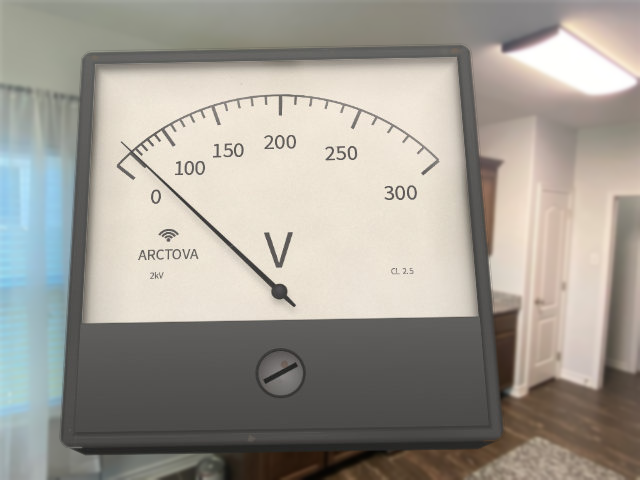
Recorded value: 50 V
